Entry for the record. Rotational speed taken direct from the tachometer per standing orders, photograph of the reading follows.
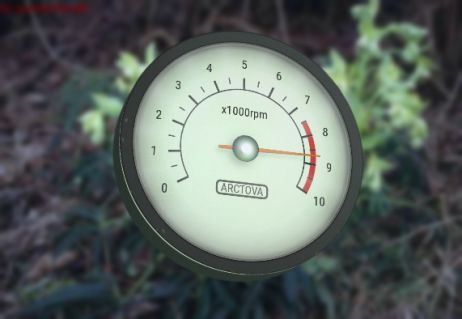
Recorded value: 8750 rpm
